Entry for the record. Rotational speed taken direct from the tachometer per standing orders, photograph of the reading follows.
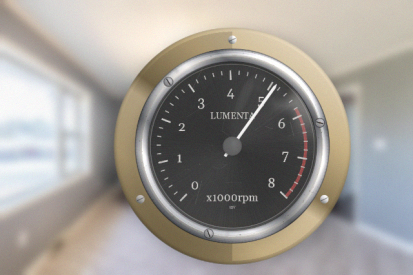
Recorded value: 5100 rpm
